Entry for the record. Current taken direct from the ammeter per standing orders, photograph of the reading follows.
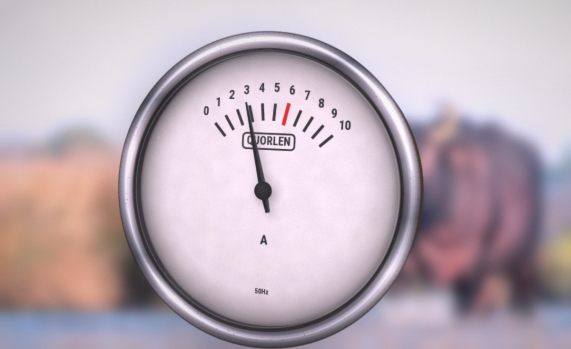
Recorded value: 3 A
